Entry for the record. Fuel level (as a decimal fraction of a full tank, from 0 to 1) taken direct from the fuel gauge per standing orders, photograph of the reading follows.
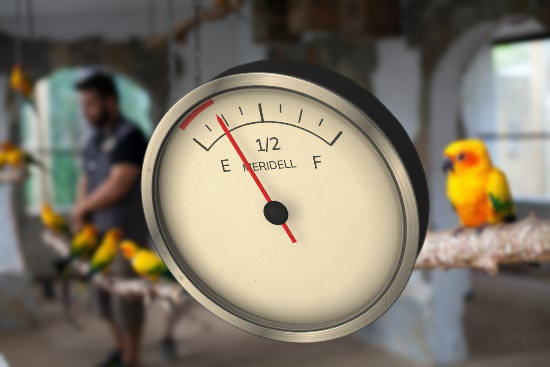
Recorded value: 0.25
